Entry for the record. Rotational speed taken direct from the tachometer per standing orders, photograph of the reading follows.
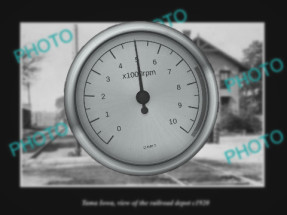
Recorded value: 5000 rpm
